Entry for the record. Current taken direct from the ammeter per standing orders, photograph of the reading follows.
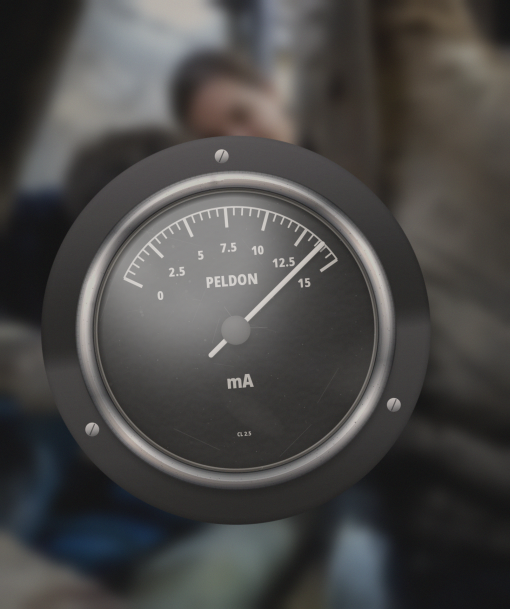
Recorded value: 13.75 mA
